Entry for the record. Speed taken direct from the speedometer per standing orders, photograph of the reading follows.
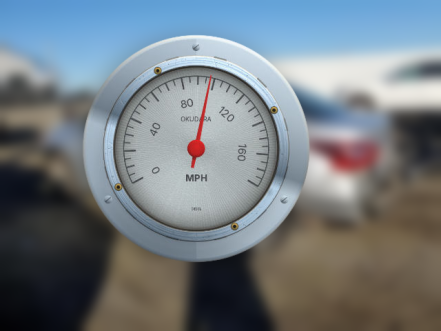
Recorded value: 97.5 mph
